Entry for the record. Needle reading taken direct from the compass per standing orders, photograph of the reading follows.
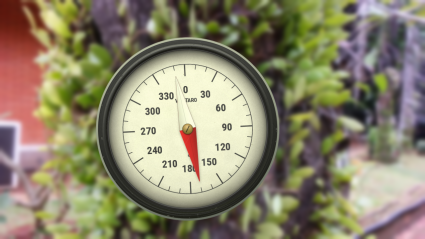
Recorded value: 170 °
